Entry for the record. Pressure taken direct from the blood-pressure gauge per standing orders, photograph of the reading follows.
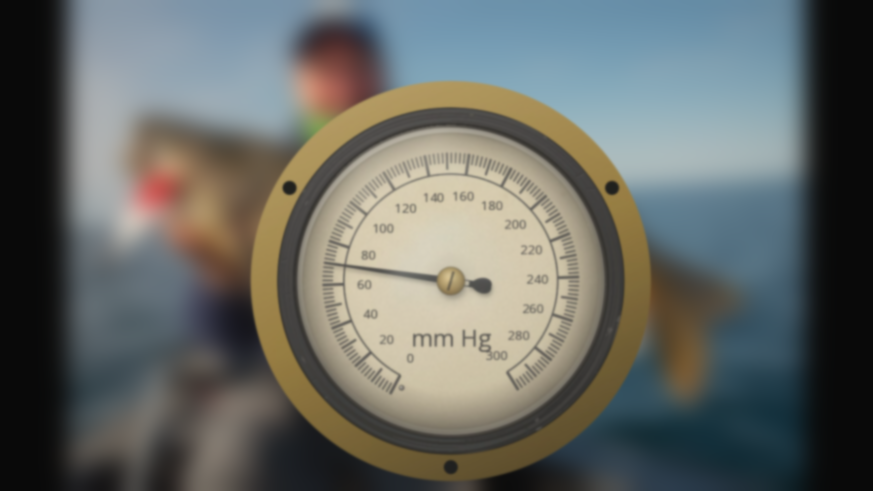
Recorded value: 70 mmHg
